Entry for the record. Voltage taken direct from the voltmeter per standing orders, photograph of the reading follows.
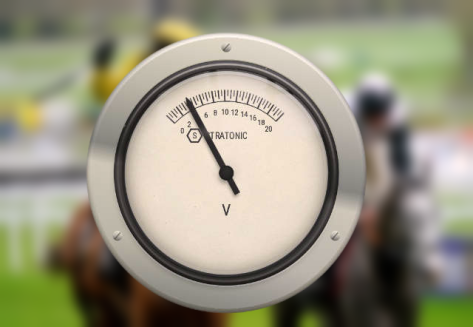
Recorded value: 4 V
